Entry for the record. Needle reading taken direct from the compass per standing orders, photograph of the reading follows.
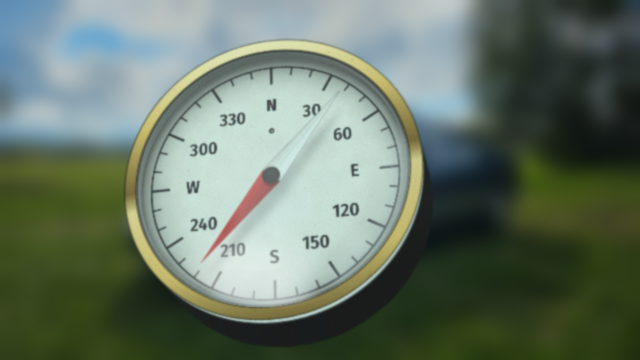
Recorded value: 220 °
